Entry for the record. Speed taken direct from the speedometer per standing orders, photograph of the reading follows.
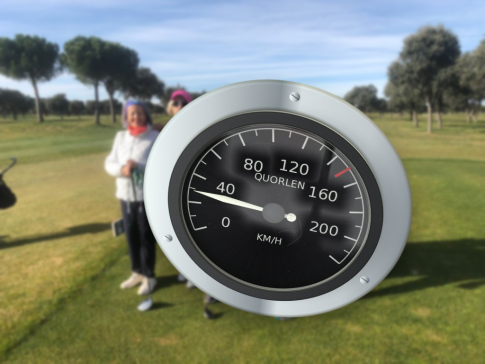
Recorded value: 30 km/h
